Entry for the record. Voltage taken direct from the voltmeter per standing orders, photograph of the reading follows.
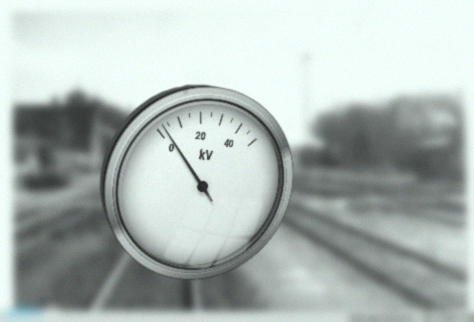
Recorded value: 2.5 kV
